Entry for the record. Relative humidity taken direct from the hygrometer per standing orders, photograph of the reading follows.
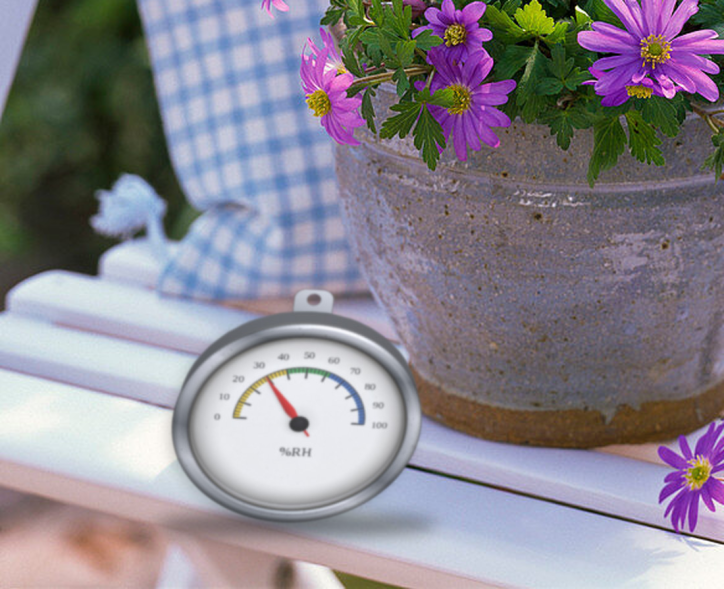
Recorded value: 30 %
